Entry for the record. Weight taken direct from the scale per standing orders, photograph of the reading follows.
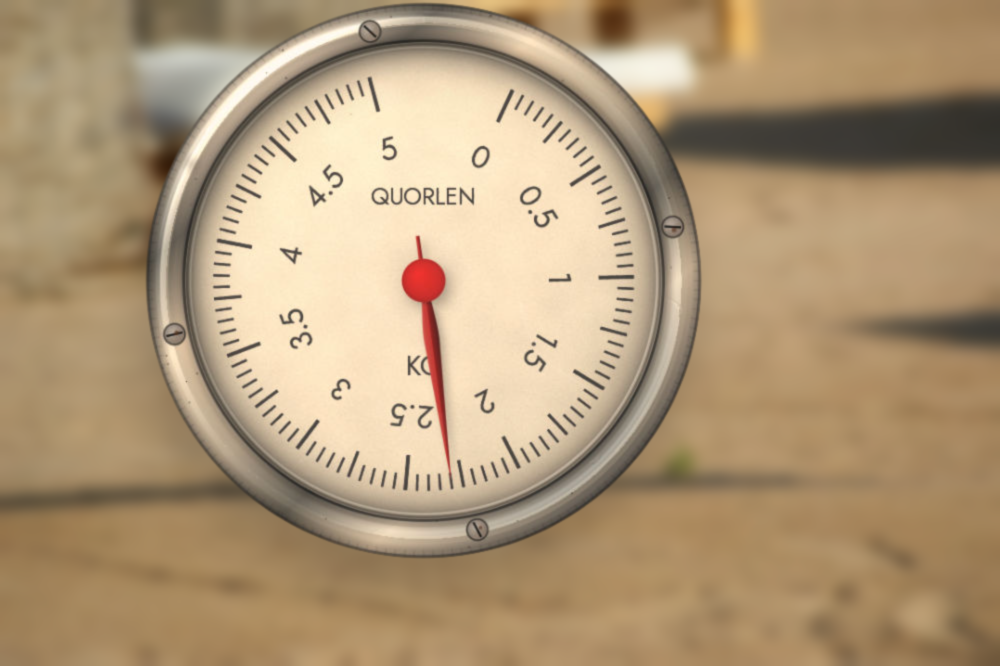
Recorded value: 2.3 kg
